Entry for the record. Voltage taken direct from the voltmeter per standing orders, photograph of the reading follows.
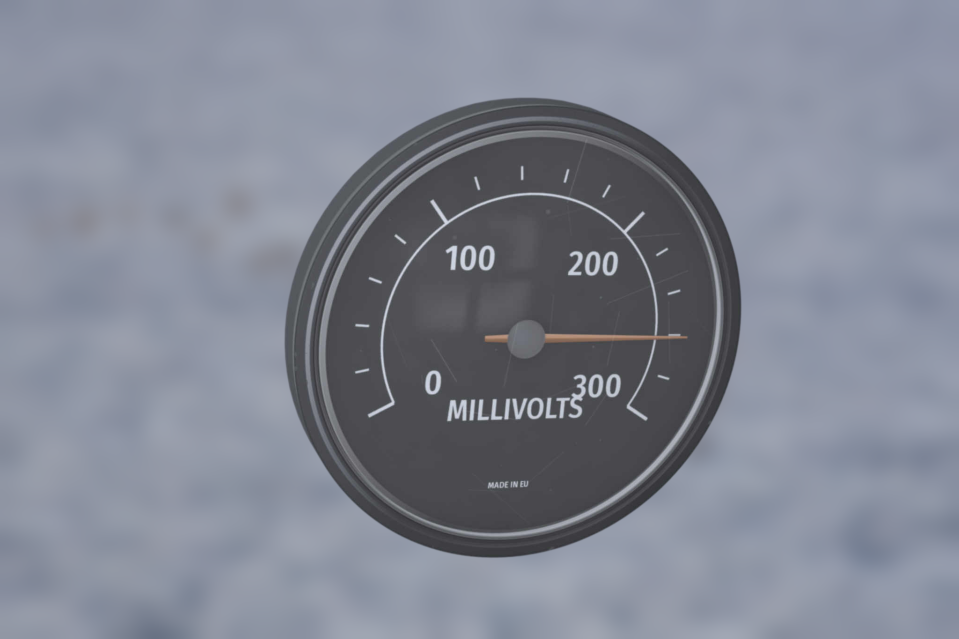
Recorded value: 260 mV
